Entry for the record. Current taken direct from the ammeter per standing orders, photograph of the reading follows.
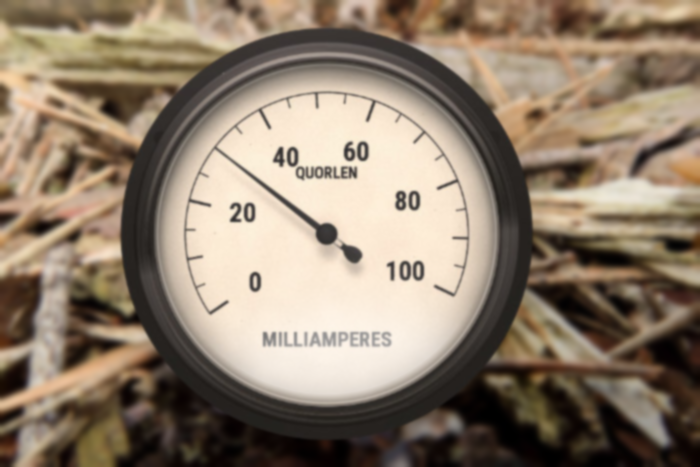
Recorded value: 30 mA
